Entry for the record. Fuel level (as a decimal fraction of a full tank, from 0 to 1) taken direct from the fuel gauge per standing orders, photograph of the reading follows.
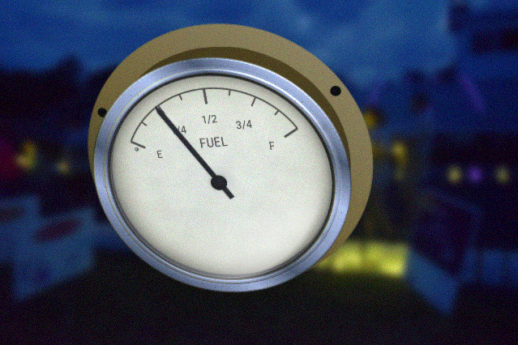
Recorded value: 0.25
